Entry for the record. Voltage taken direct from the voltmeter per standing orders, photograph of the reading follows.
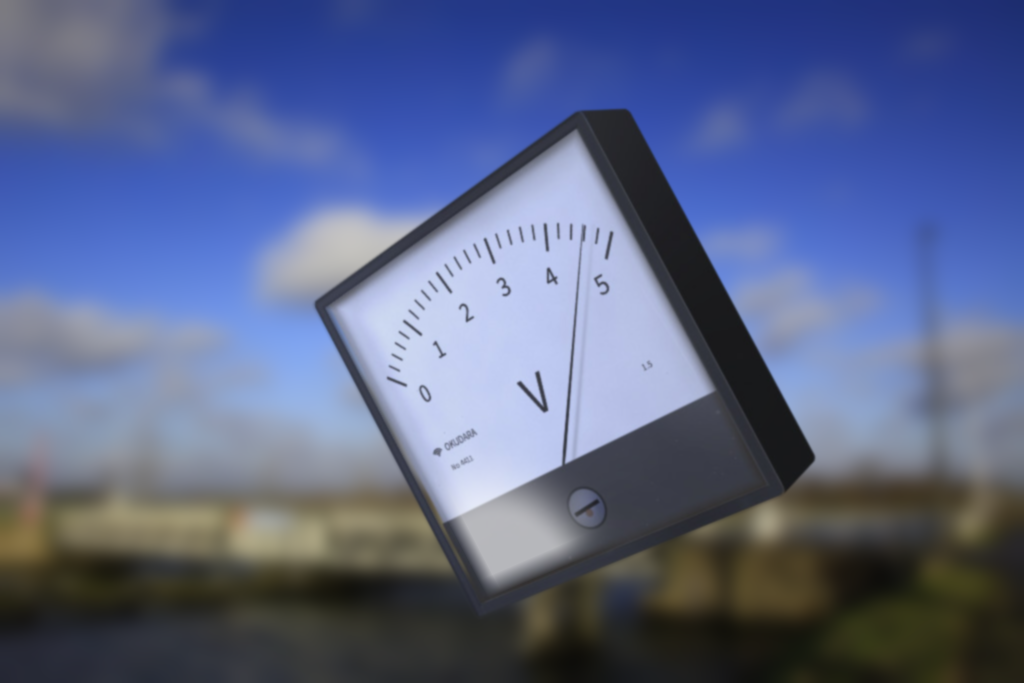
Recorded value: 4.6 V
